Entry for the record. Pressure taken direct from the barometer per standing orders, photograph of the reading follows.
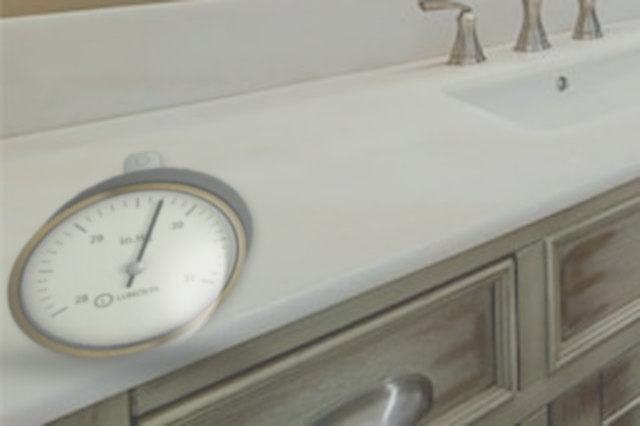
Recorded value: 29.7 inHg
